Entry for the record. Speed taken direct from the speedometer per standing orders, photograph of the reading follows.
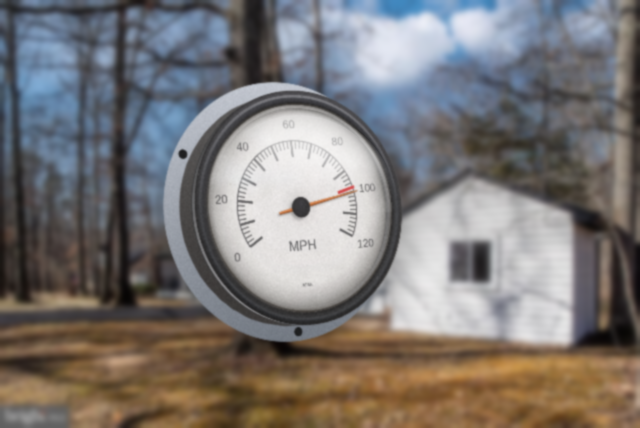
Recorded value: 100 mph
